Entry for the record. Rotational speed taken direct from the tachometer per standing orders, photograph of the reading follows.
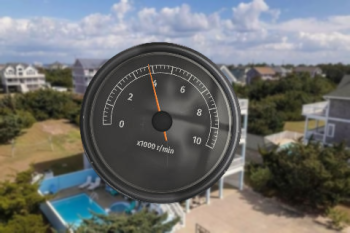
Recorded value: 3800 rpm
